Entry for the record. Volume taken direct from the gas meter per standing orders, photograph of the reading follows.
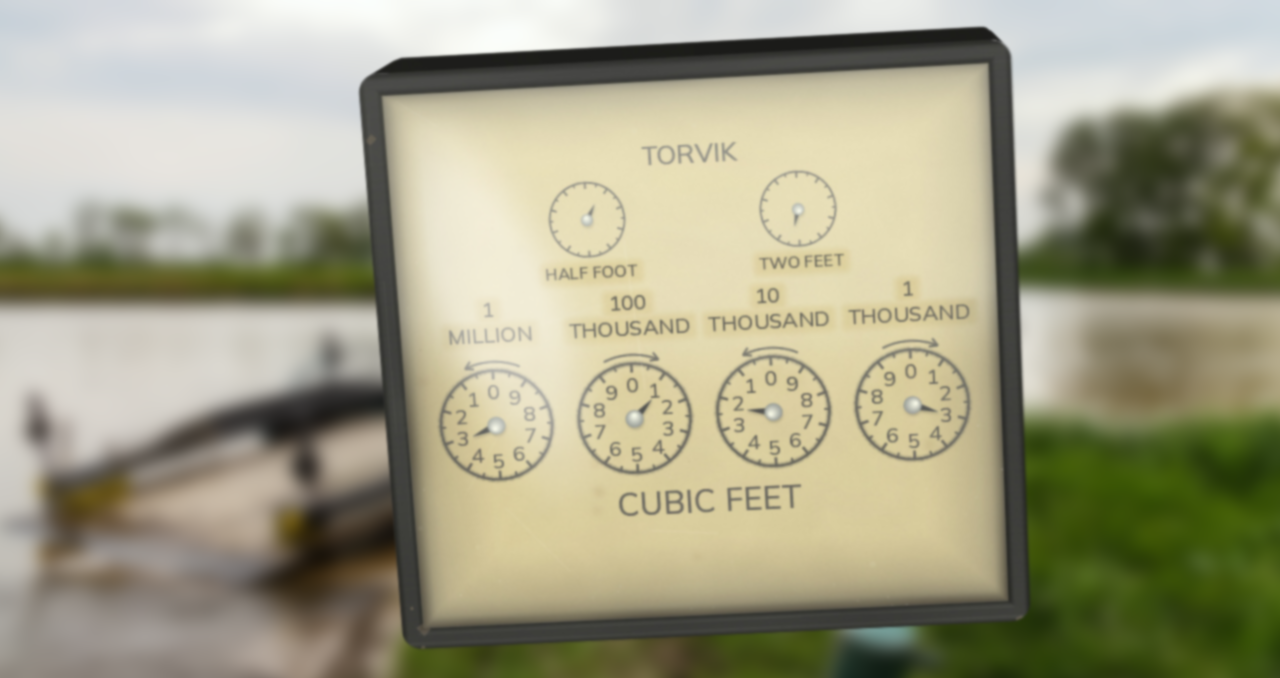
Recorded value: 312300 ft³
